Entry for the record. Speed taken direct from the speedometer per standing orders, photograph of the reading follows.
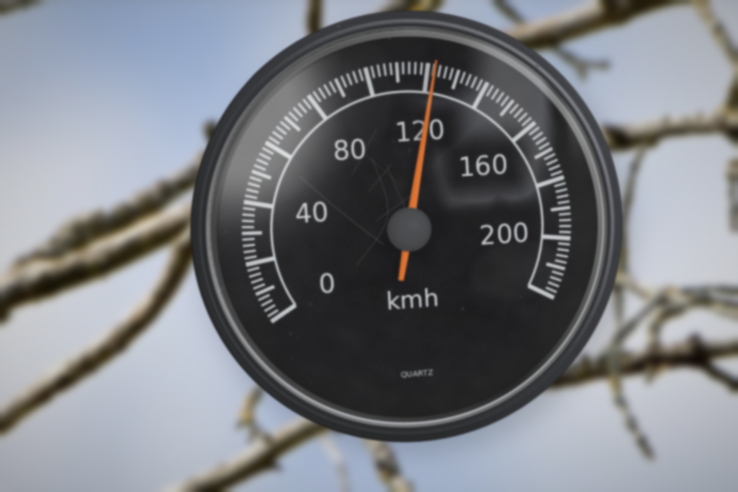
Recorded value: 122 km/h
